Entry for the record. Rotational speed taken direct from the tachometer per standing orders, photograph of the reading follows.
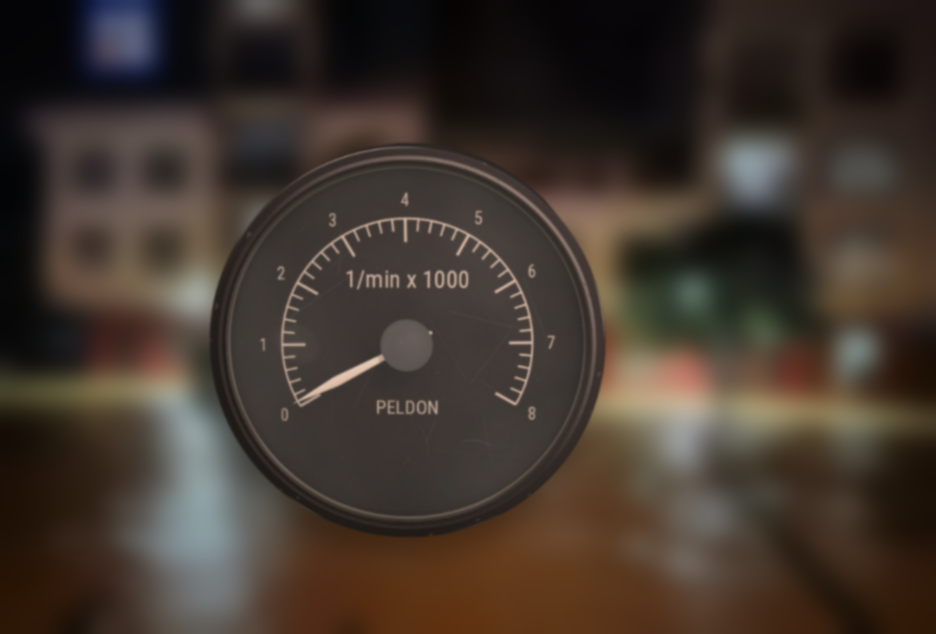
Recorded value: 100 rpm
